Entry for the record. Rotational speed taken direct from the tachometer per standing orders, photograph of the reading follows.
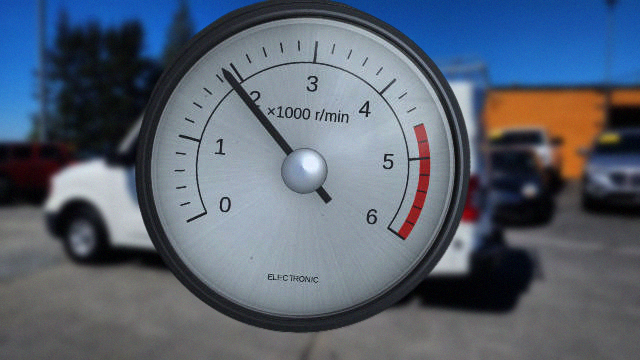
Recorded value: 1900 rpm
